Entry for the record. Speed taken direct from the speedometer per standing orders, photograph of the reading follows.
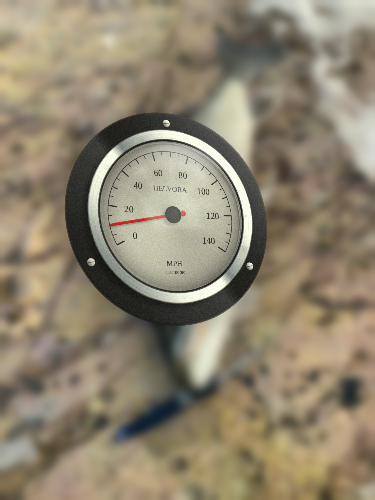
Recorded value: 10 mph
